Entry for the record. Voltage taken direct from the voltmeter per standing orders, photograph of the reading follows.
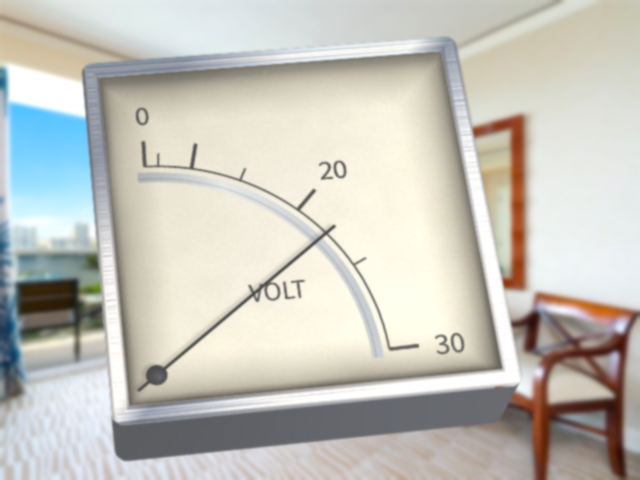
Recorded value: 22.5 V
